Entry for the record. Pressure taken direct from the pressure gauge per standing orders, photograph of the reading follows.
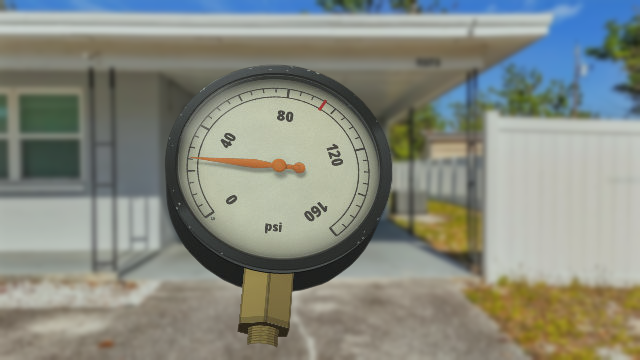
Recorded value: 25 psi
